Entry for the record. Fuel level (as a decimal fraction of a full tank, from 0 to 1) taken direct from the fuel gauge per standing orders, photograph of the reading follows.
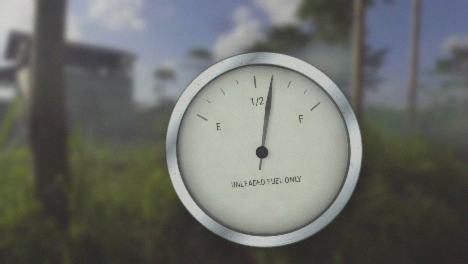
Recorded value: 0.625
